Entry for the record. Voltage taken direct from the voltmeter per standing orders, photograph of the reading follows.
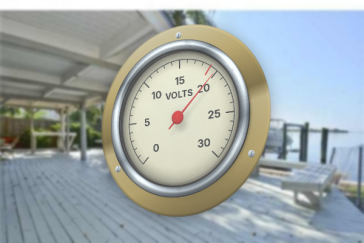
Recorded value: 20 V
